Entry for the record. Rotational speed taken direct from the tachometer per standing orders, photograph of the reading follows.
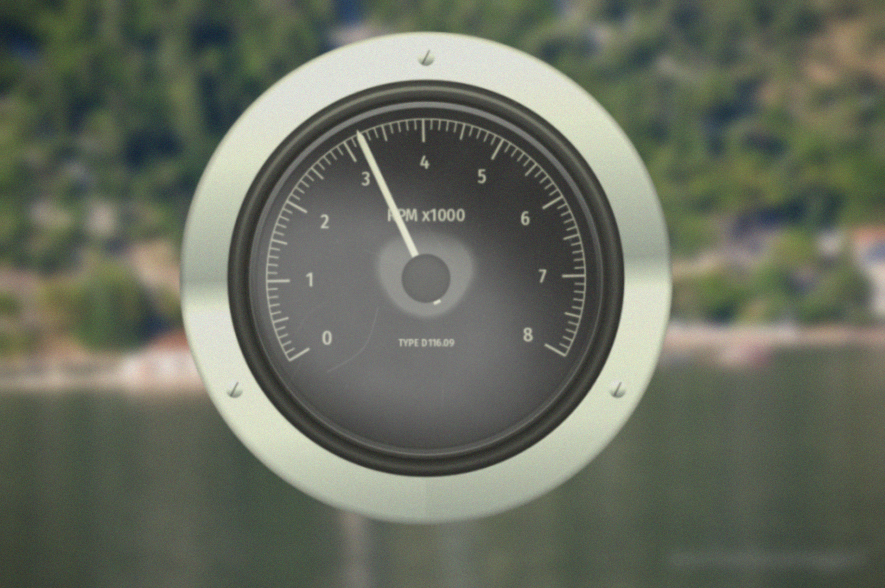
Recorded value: 3200 rpm
